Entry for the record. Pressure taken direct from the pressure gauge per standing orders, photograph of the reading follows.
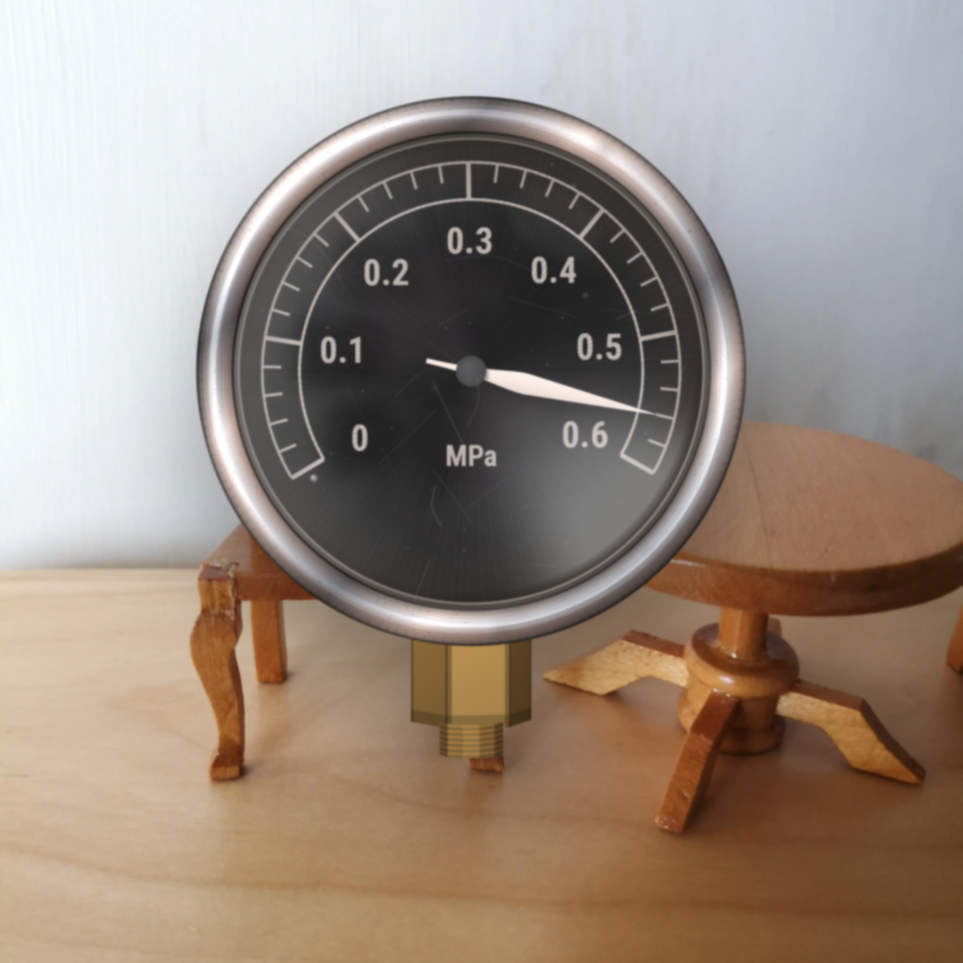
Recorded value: 0.56 MPa
